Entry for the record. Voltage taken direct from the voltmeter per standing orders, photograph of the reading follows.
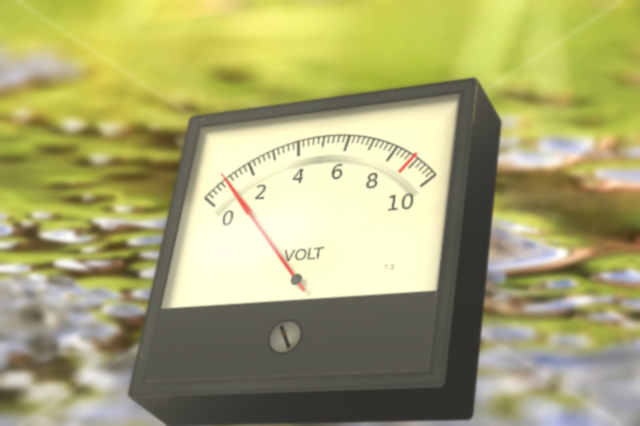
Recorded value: 1 V
